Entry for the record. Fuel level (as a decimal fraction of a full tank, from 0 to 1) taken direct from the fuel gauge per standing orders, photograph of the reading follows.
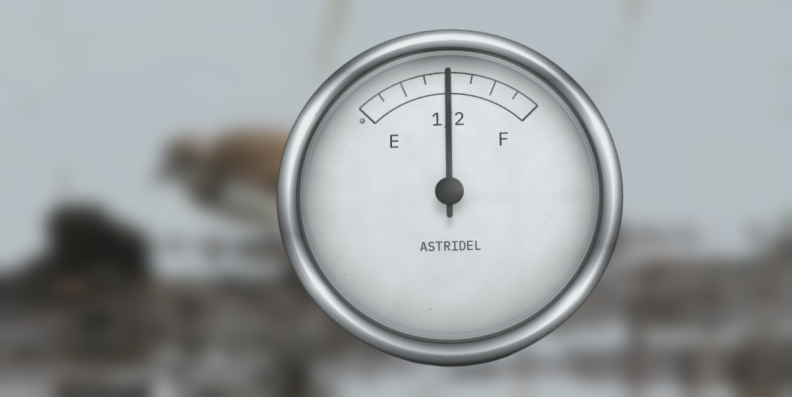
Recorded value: 0.5
